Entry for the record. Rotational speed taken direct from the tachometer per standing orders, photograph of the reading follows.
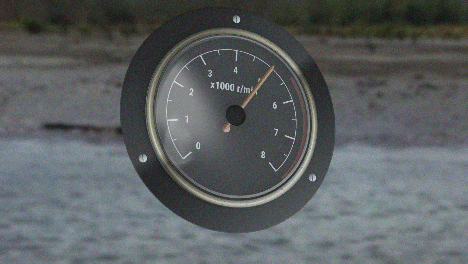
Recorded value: 5000 rpm
